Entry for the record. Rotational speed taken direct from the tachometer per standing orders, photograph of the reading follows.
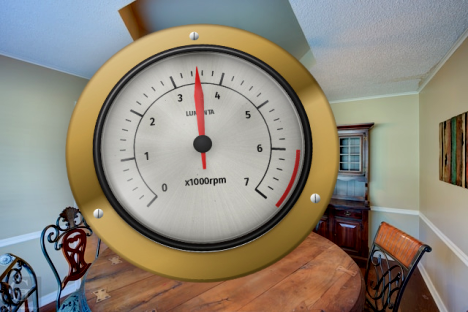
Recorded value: 3500 rpm
